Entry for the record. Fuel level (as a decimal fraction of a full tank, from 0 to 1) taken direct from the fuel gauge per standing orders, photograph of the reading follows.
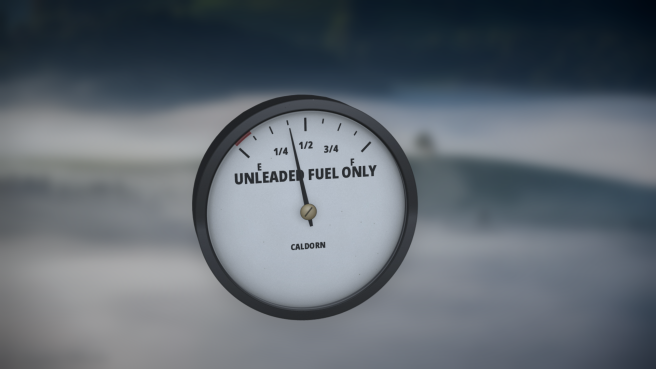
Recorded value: 0.375
